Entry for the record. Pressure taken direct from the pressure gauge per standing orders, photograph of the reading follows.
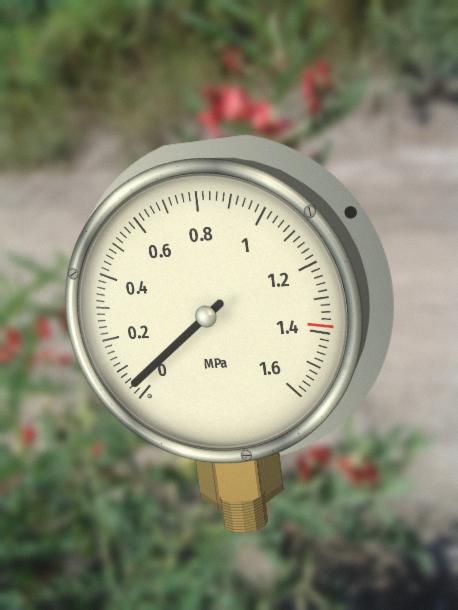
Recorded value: 0.04 MPa
